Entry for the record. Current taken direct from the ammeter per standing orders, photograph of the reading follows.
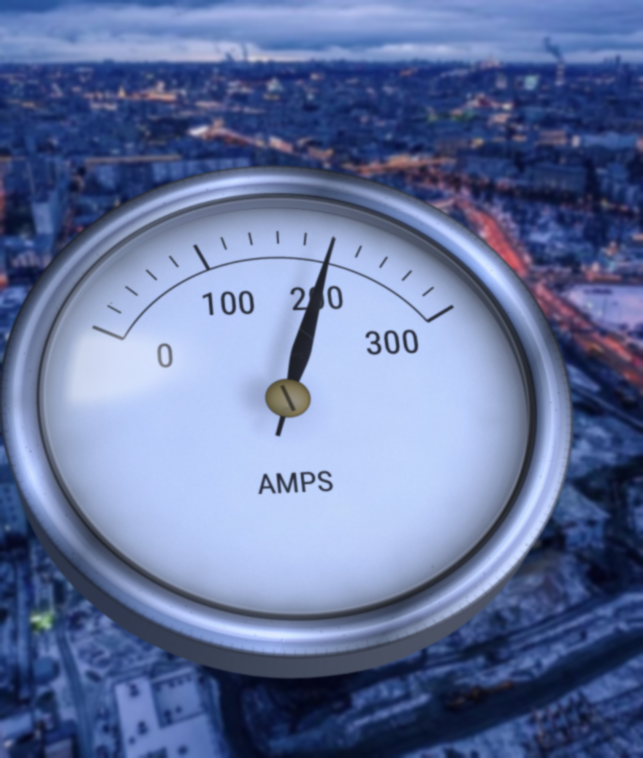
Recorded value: 200 A
